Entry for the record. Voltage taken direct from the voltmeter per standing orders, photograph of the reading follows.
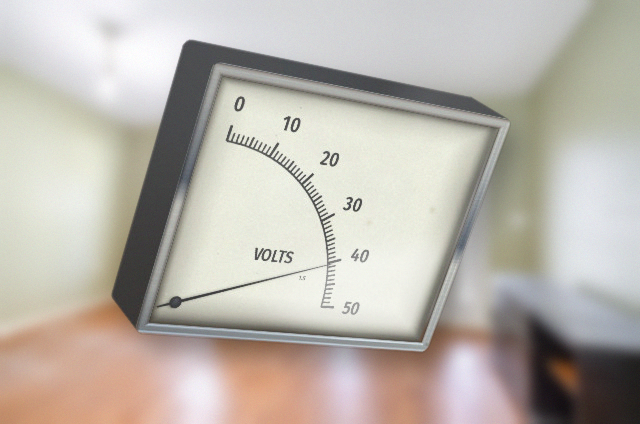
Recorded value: 40 V
